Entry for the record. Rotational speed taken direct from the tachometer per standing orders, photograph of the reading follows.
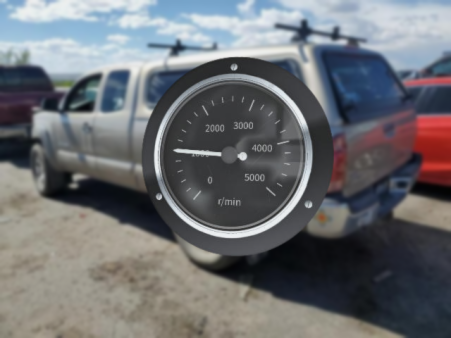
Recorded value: 1000 rpm
